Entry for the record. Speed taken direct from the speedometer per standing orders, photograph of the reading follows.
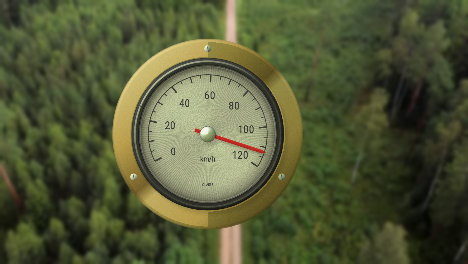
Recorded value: 112.5 km/h
